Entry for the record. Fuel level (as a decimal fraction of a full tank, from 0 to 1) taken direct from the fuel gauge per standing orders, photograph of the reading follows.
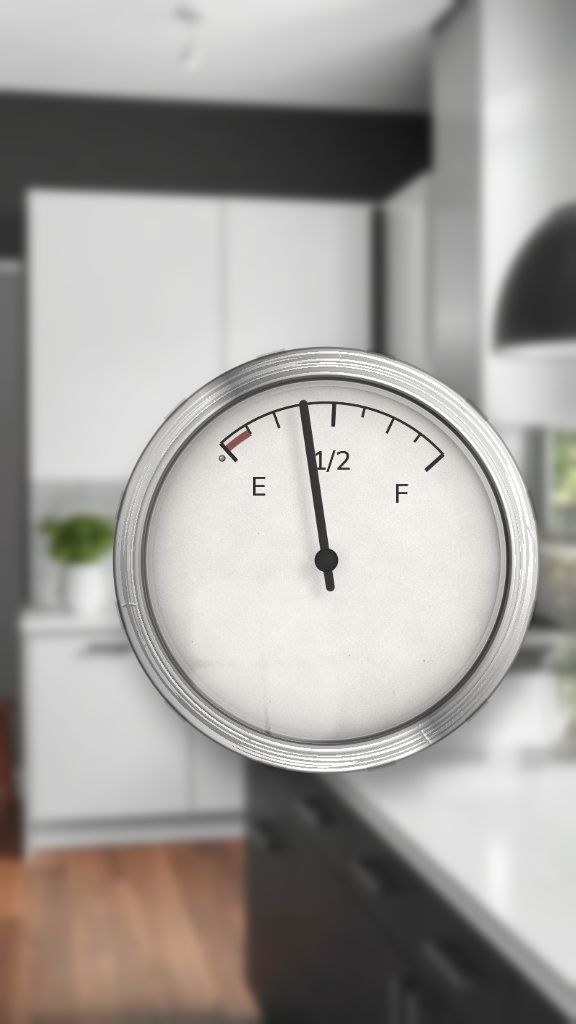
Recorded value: 0.375
